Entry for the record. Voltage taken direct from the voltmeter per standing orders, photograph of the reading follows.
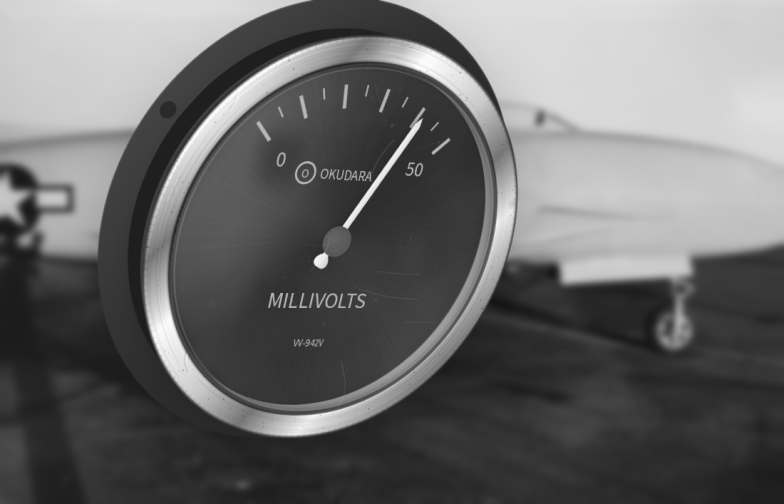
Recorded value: 40 mV
